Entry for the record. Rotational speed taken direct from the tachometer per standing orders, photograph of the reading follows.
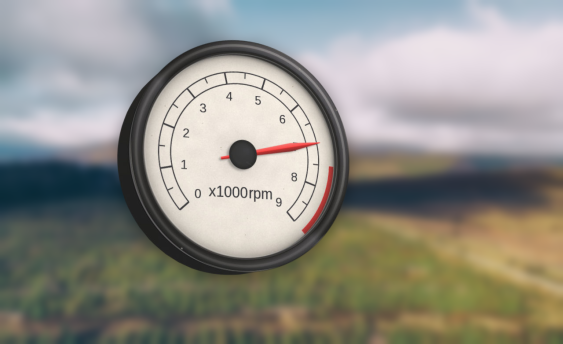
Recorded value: 7000 rpm
